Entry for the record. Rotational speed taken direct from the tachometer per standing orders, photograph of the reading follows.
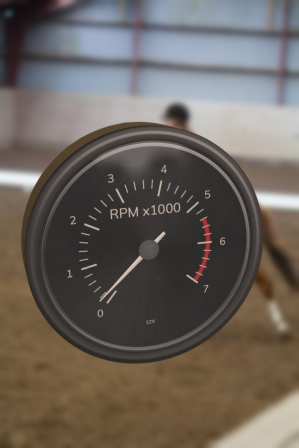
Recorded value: 200 rpm
